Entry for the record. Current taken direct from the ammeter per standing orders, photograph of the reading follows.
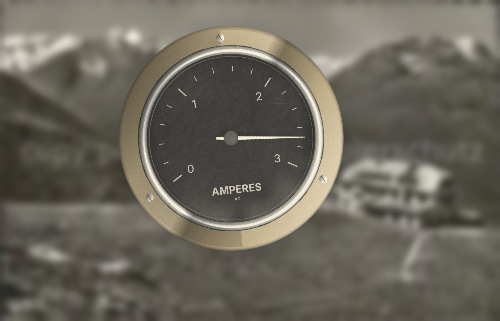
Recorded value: 2.7 A
